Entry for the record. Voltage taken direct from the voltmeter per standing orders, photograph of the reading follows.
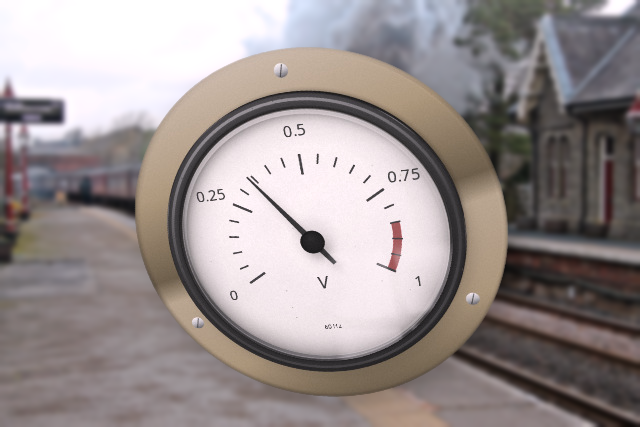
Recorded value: 0.35 V
